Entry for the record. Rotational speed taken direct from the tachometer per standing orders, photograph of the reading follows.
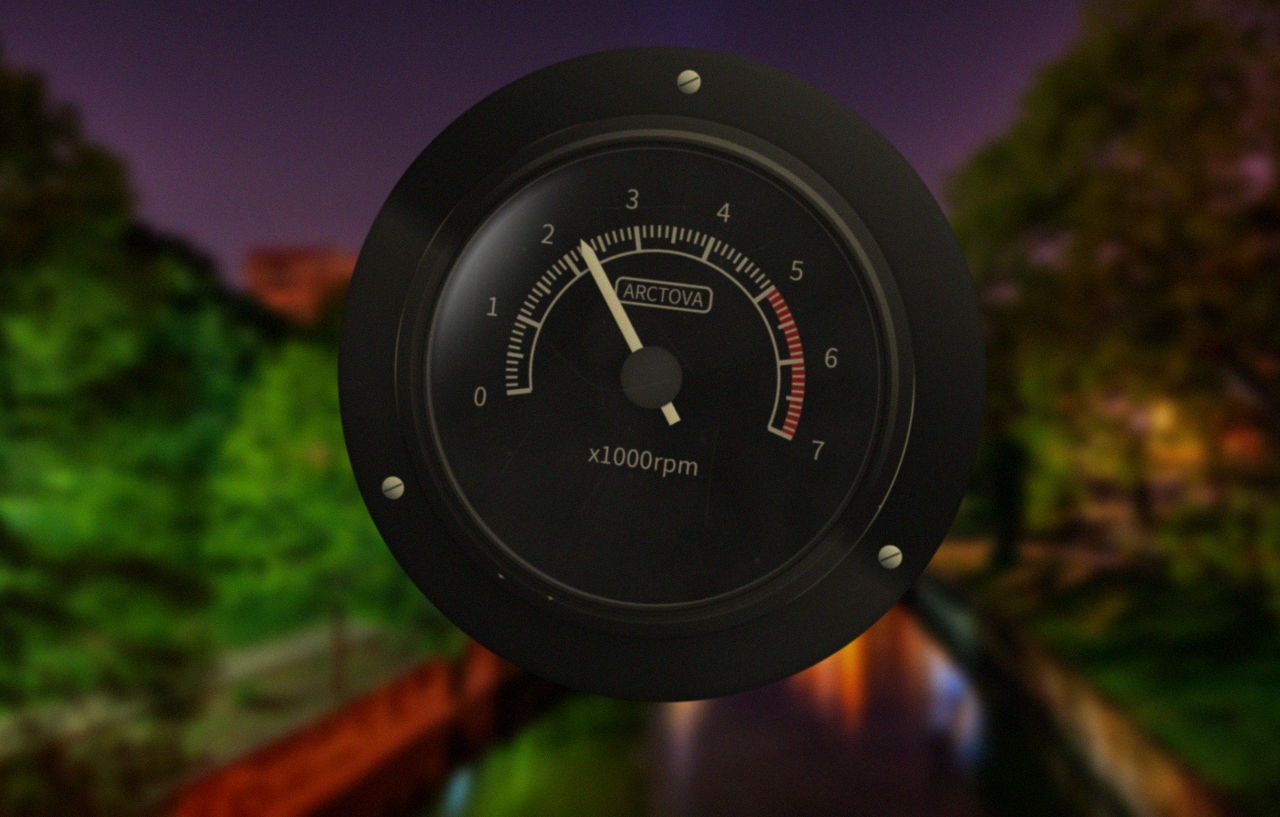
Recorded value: 2300 rpm
